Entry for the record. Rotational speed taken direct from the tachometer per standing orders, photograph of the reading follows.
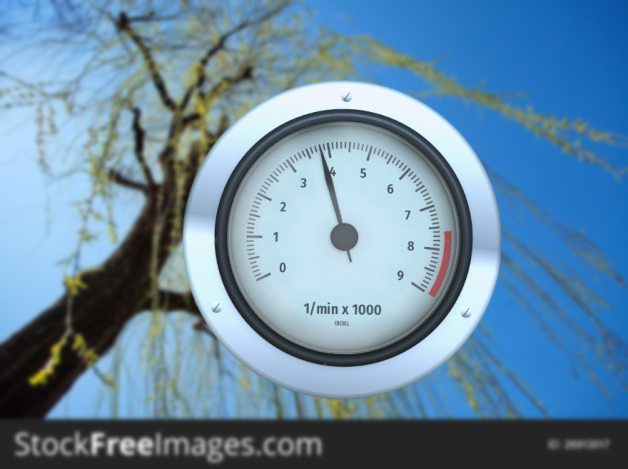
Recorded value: 3800 rpm
